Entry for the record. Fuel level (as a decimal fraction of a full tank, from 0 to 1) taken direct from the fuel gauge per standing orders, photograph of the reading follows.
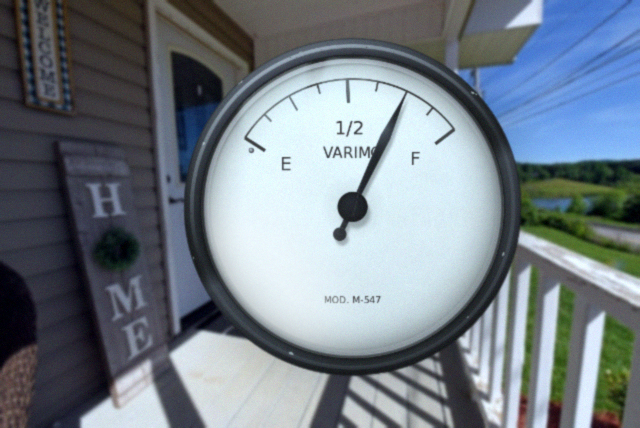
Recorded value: 0.75
